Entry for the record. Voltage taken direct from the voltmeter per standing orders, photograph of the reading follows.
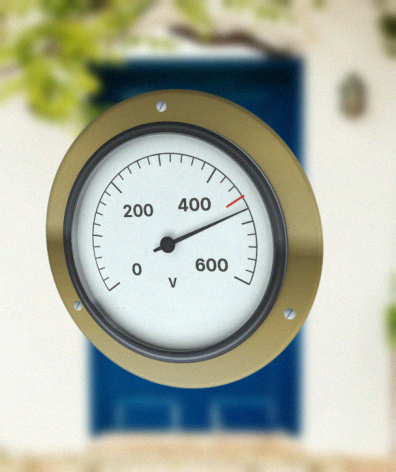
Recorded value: 480 V
